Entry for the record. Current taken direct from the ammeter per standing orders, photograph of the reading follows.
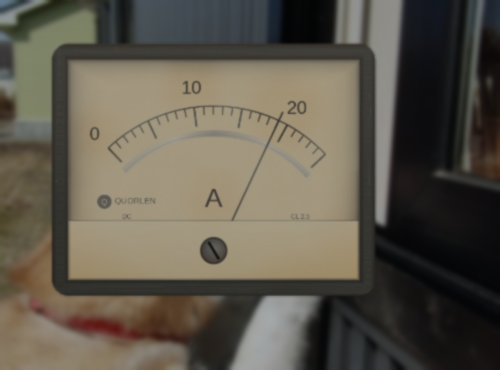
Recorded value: 19 A
